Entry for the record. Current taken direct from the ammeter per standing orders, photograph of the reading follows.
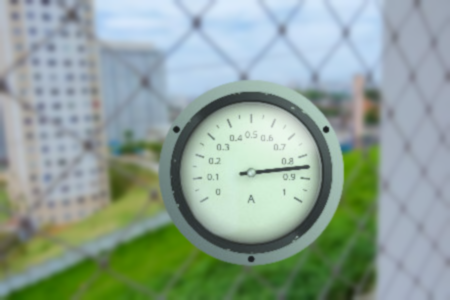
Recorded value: 0.85 A
